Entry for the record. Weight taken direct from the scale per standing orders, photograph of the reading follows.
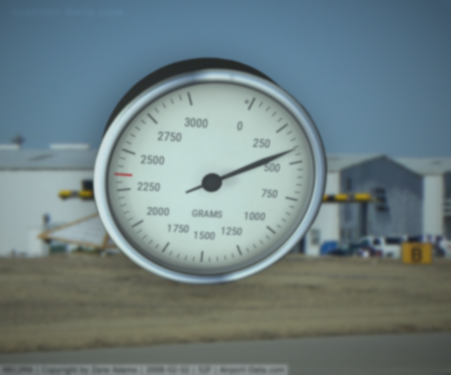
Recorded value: 400 g
